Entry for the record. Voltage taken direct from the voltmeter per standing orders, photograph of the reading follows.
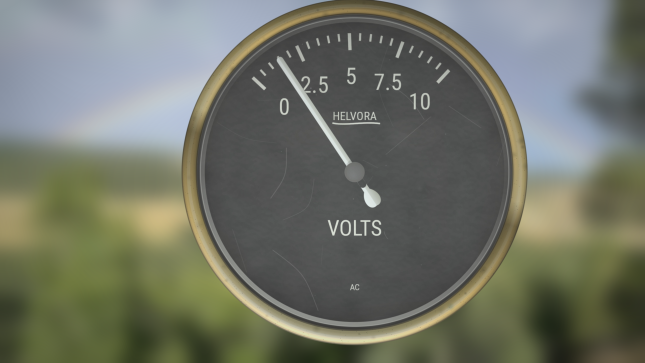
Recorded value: 1.5 V
